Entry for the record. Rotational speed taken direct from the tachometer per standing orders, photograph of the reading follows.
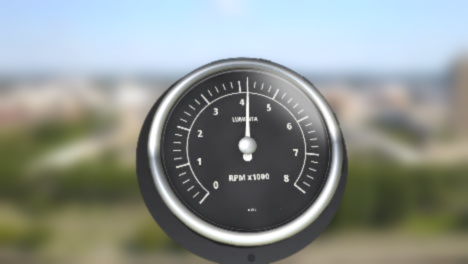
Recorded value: 4200 rpm
